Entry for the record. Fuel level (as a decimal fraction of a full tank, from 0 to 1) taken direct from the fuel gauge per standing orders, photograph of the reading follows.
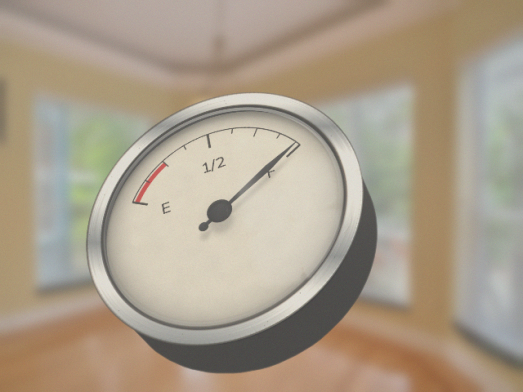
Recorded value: 1
